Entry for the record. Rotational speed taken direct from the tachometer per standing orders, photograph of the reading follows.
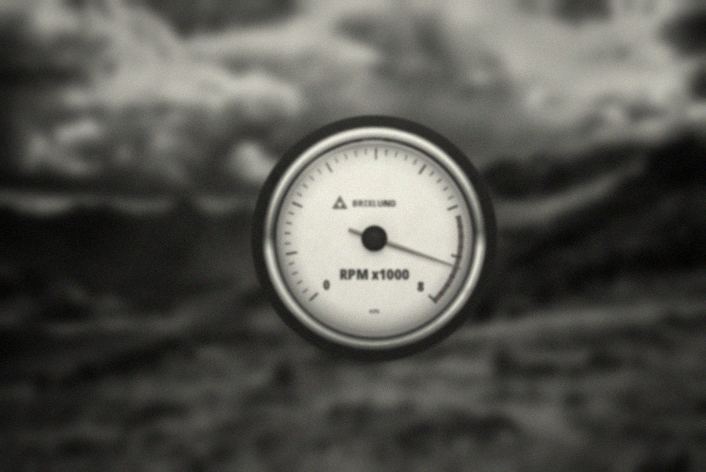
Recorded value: 7200 rpm
